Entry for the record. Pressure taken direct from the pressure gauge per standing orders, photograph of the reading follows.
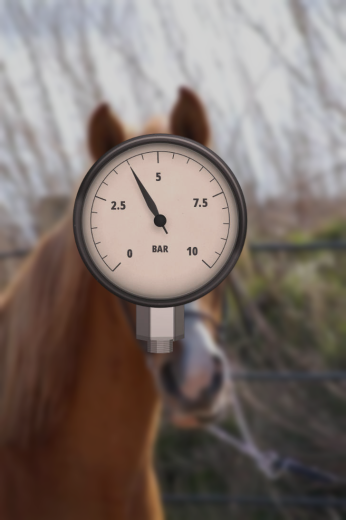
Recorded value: 4 bar
